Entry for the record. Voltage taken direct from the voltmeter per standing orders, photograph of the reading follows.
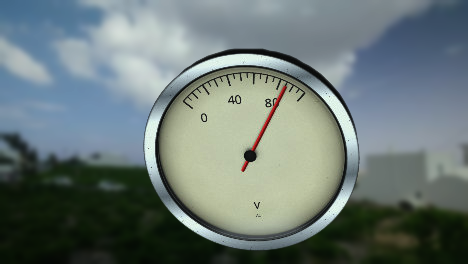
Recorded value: 85 V
